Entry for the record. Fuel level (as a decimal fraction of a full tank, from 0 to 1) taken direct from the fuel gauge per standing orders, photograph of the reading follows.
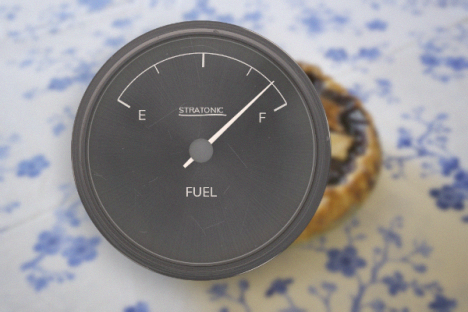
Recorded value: 0.875
